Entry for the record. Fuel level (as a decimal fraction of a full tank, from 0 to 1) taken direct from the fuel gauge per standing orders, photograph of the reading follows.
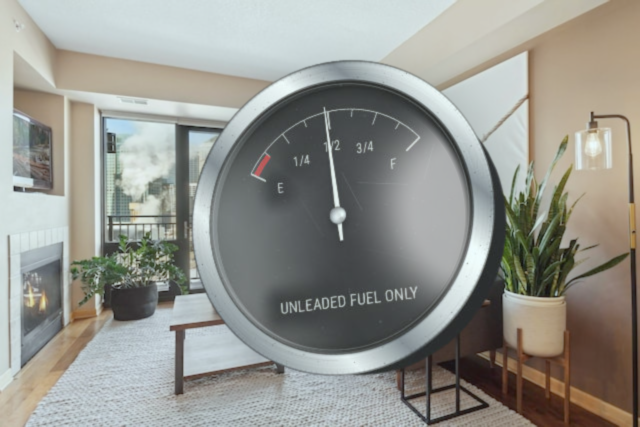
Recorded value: 0.5
